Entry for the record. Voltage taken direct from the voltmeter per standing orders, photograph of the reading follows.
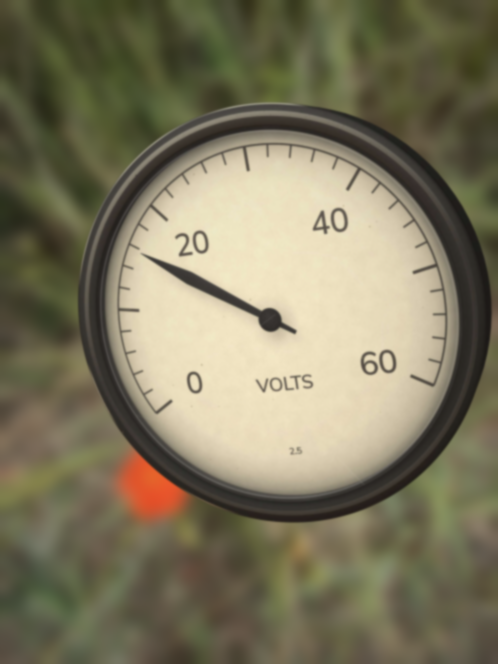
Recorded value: 16 V
